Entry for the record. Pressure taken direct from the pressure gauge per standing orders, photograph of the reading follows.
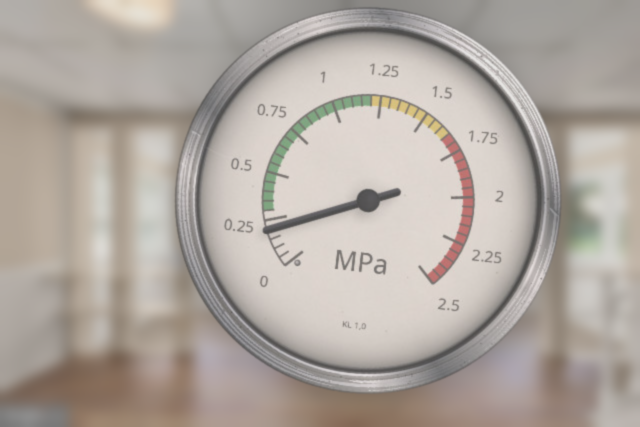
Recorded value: 0.2 MPa
